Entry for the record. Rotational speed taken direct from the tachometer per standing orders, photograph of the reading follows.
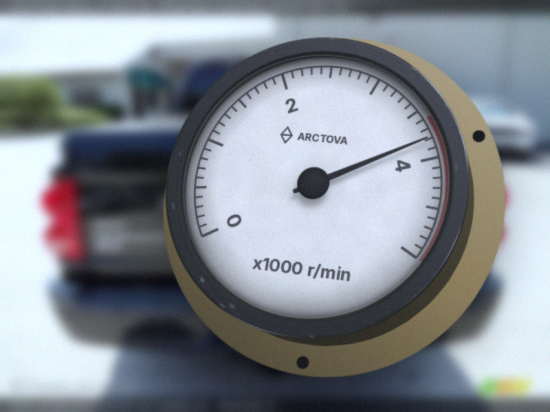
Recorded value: 3800 rpm
